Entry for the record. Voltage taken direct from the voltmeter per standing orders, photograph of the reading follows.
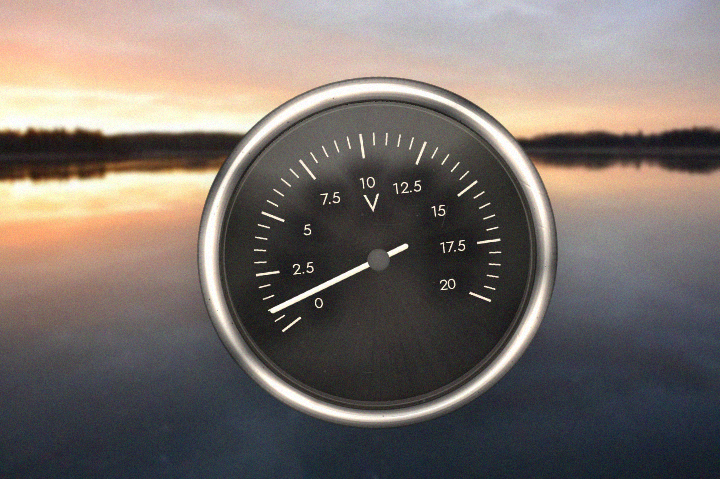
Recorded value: 1 V
